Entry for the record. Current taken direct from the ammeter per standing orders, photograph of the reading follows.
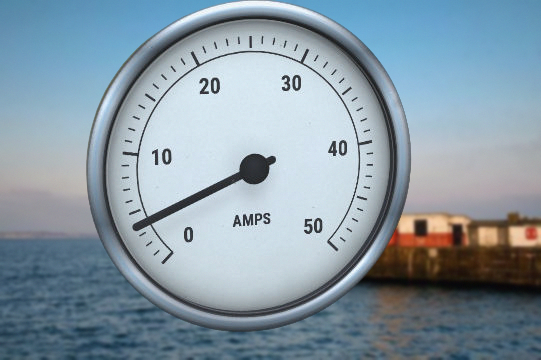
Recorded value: 4 A
